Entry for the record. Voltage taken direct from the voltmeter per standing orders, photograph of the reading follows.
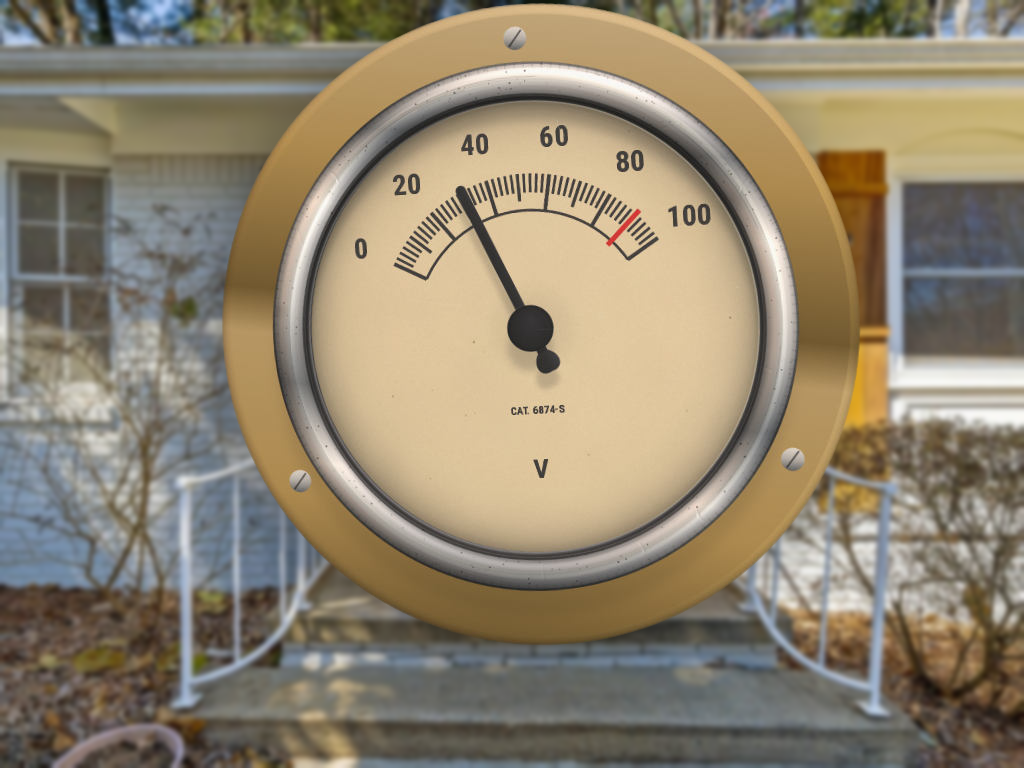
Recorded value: 32 V
